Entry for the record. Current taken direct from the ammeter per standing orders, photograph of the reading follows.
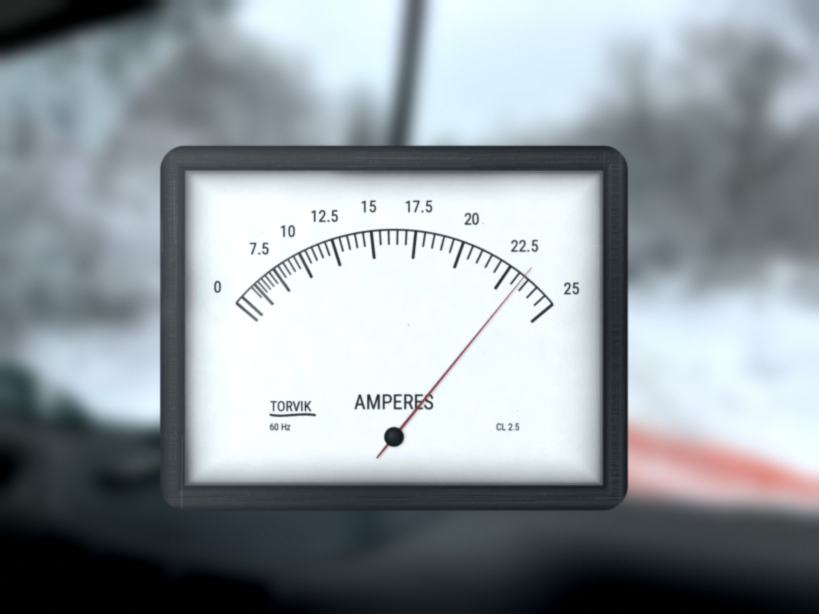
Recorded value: 23.25 A
